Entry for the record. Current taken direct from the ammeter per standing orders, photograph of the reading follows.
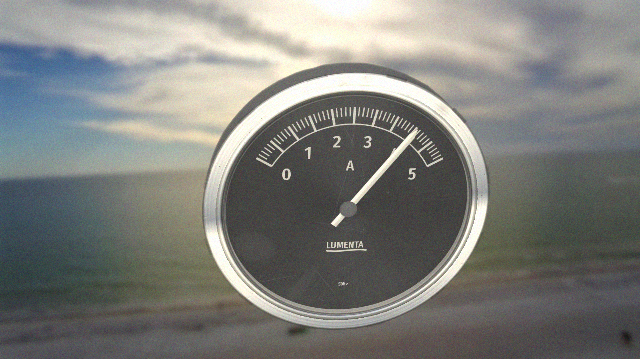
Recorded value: 4 A
